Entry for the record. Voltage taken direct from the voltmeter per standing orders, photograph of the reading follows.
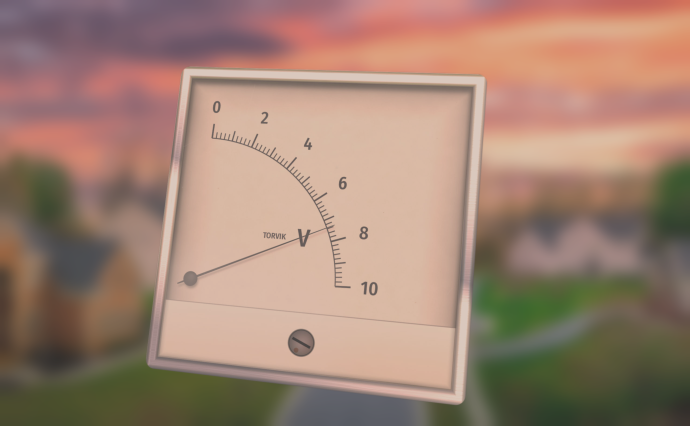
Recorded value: 7.4 V
